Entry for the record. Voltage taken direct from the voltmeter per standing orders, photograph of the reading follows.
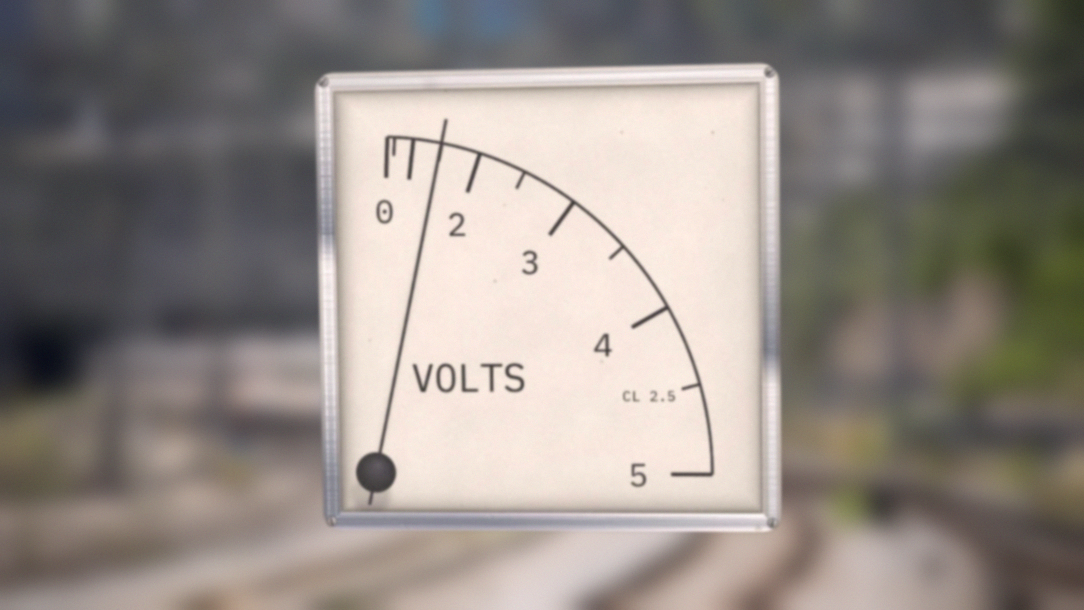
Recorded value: 1.5 V
